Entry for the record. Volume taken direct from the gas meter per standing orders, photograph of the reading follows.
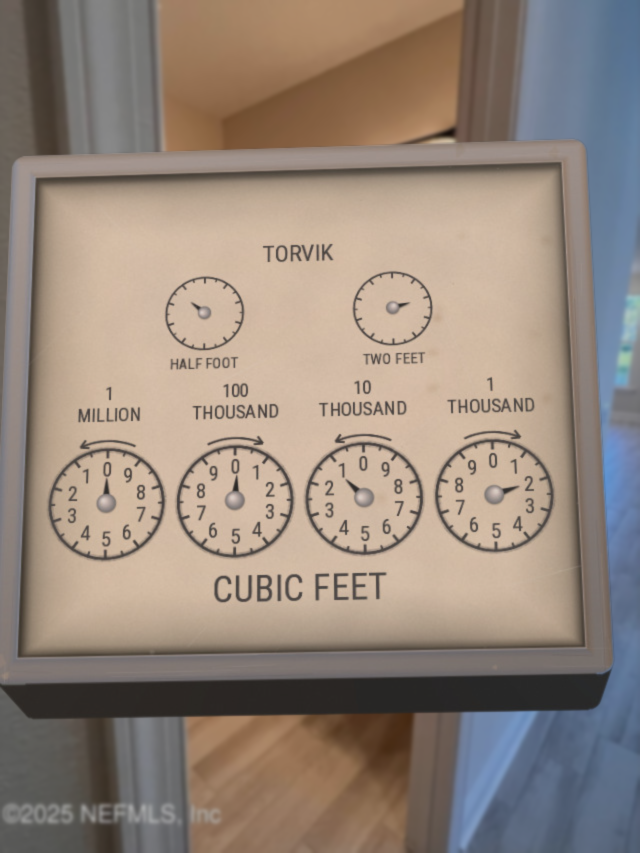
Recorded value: 1200 ft³
